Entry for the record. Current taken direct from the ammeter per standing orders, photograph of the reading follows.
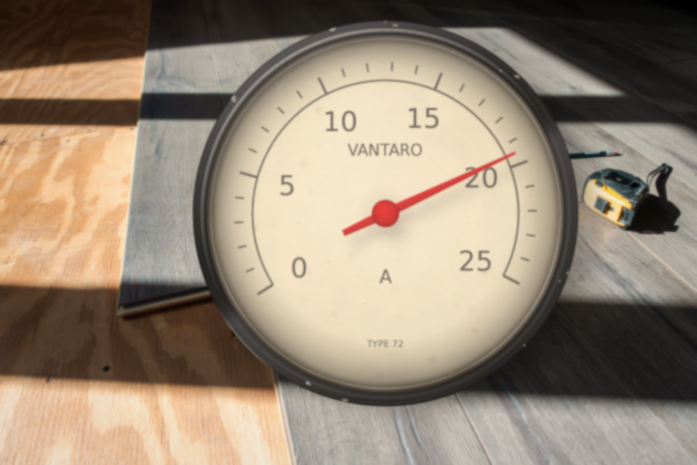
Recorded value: 19.5 A
